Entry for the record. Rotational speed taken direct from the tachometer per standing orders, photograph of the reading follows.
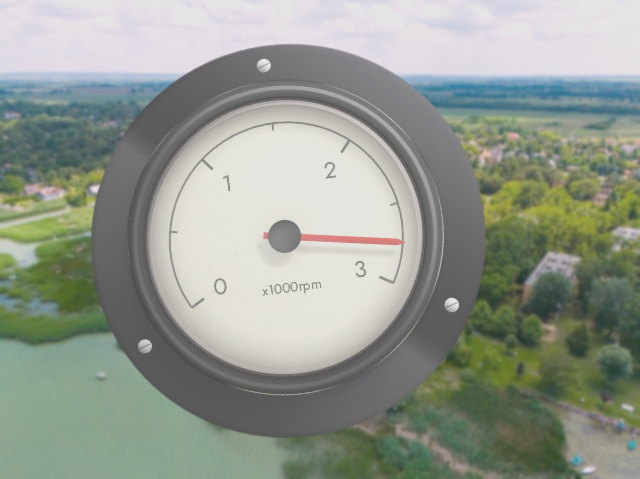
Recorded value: 2750 rpm
